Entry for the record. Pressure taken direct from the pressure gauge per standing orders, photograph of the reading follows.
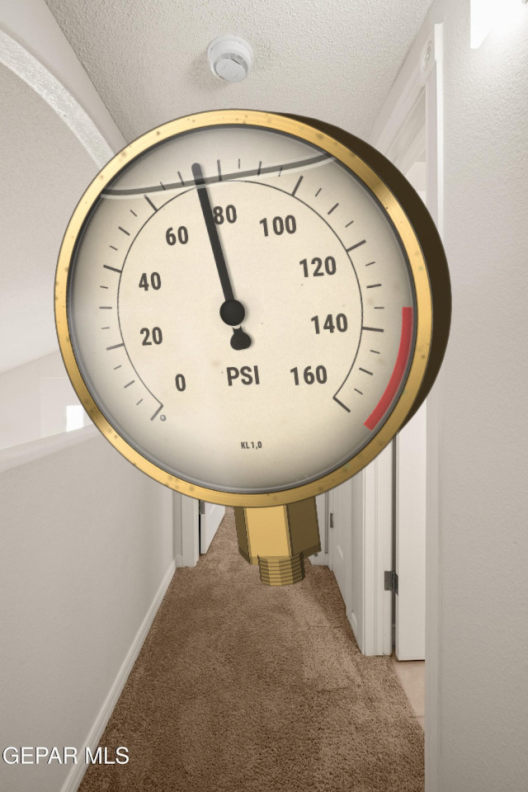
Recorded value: 75 psi
